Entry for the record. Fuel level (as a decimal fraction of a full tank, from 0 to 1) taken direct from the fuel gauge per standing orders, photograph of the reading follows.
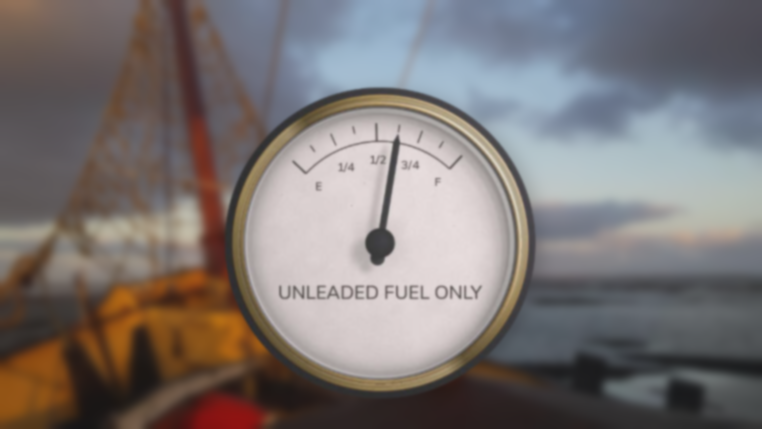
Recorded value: 0.625
